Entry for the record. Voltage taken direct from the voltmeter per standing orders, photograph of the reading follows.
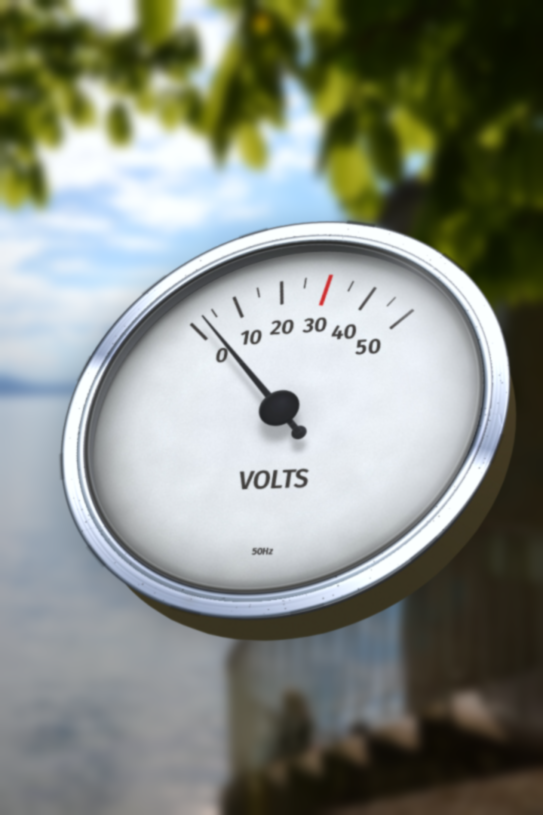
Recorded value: 2.5 V
